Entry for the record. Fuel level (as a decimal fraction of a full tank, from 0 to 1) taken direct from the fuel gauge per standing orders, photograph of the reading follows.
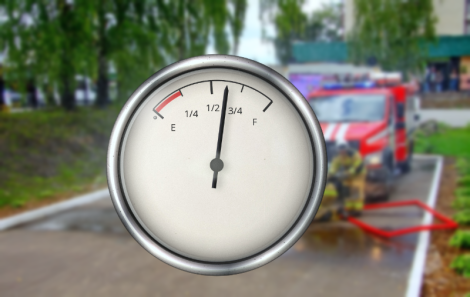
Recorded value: 0.625
